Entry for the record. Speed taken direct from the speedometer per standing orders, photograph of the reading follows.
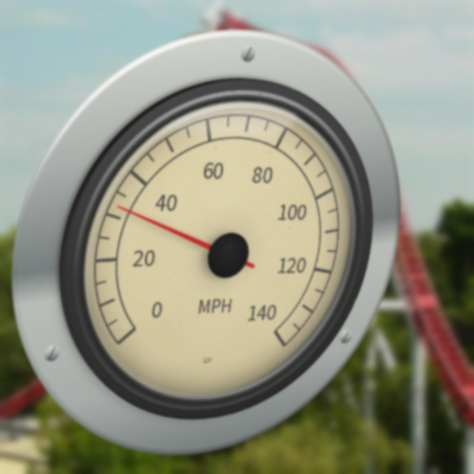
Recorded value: 32.5 mph
